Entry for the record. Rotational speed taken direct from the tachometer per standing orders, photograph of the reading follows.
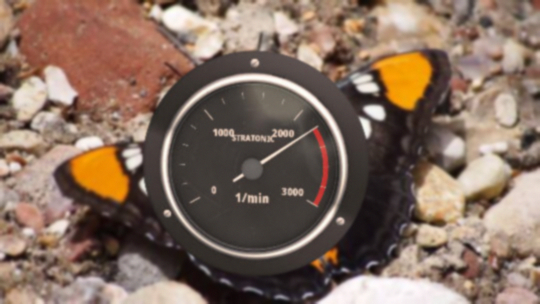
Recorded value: 2200 rpm
